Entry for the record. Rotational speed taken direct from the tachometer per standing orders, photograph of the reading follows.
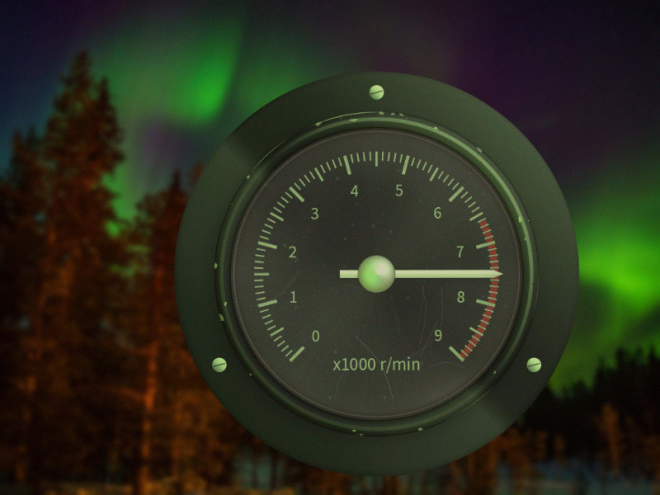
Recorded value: 7500 rpm
